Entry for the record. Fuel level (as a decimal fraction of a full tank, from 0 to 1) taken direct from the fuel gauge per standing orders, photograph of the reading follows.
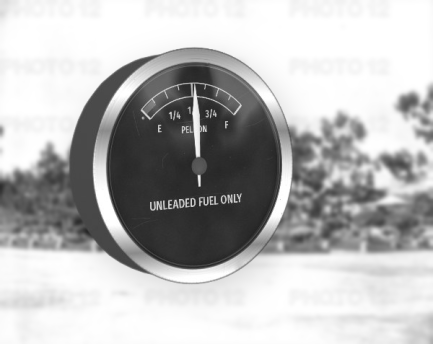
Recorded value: 0.5
